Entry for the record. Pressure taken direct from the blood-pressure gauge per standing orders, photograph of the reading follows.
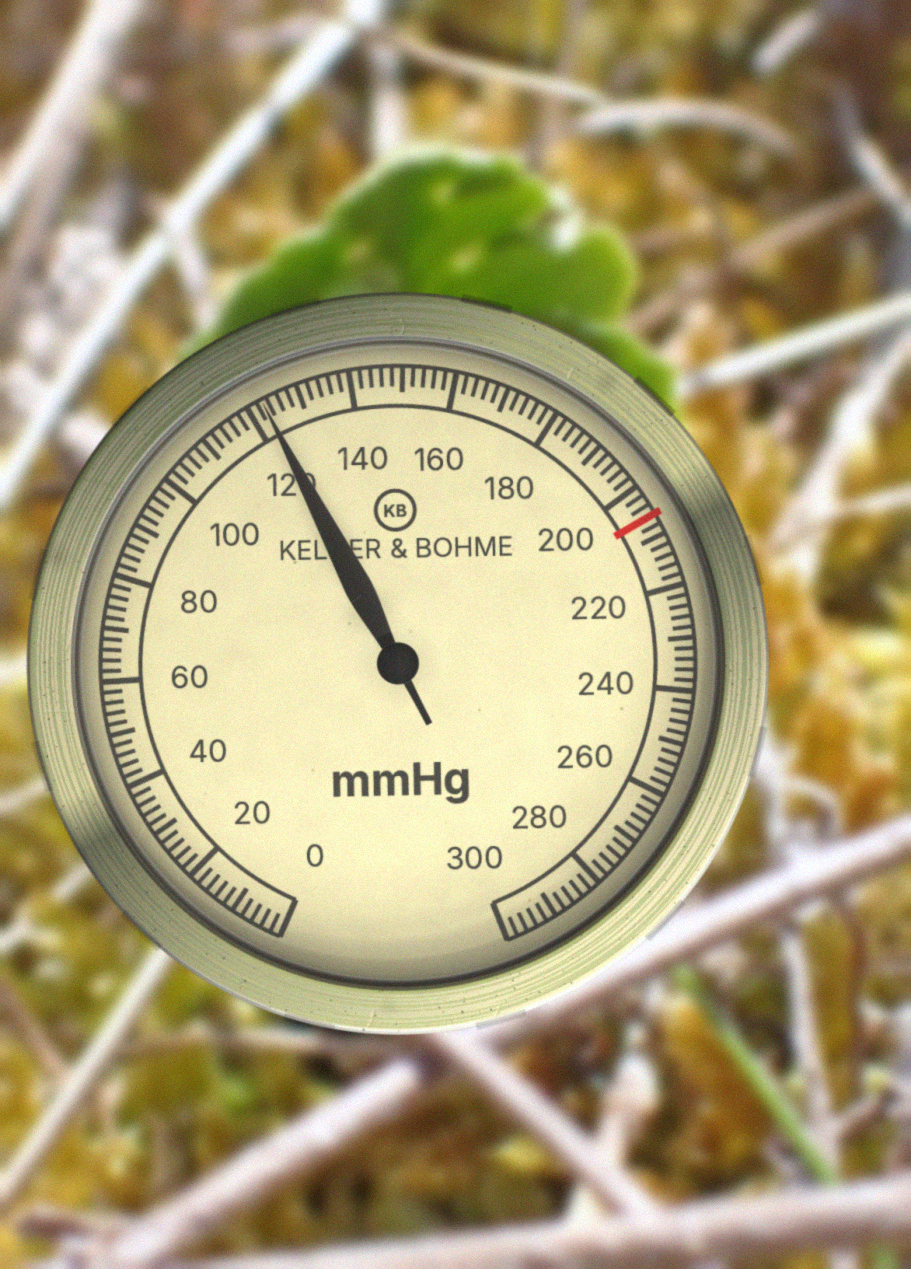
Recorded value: 123 mmHg
